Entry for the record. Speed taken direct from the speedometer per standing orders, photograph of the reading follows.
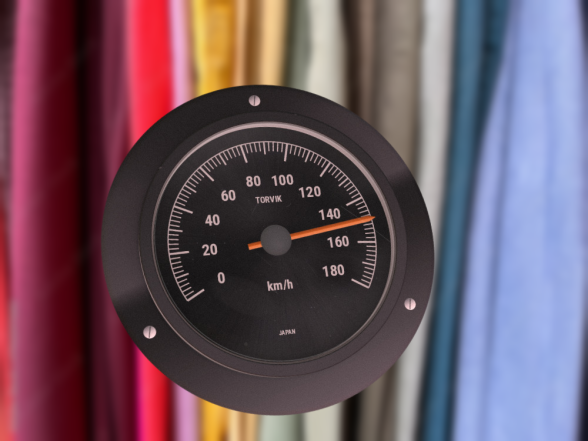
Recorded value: 150 km/h
